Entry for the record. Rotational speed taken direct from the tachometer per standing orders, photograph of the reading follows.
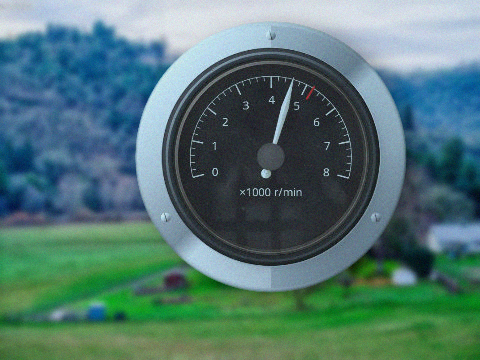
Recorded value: 4600 rpm
